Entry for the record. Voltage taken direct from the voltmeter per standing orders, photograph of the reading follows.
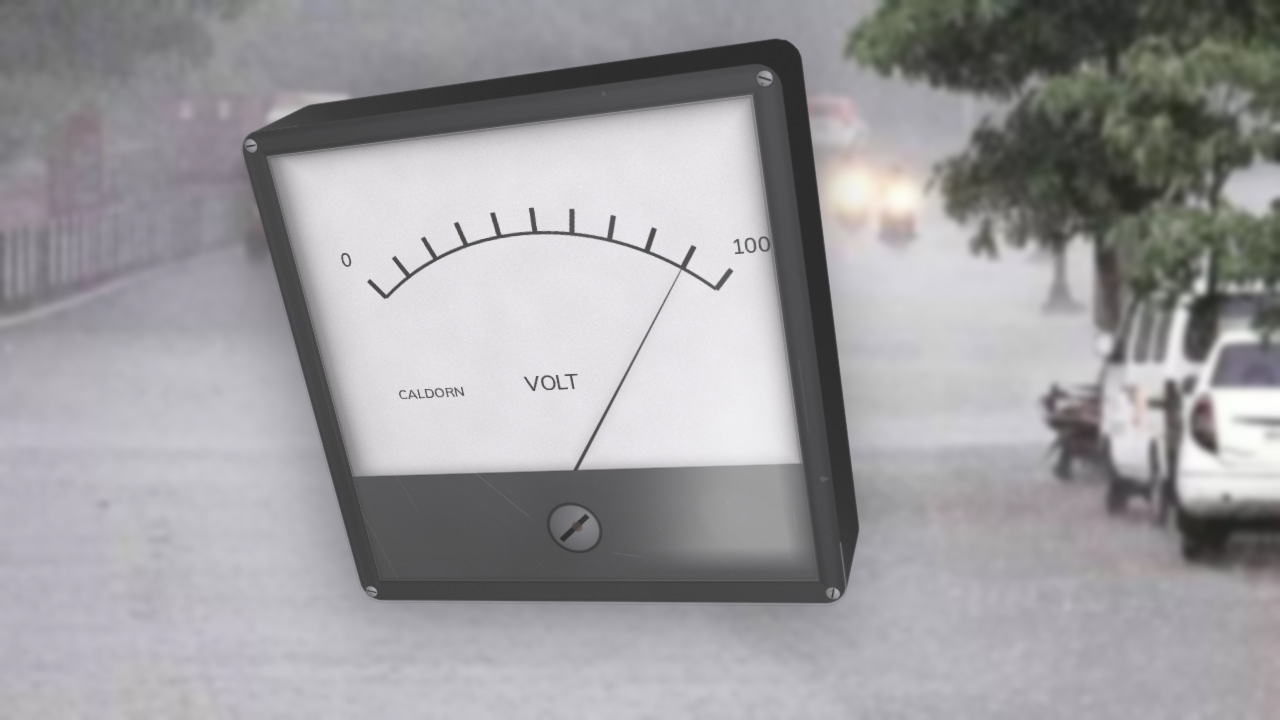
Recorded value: 90 V
